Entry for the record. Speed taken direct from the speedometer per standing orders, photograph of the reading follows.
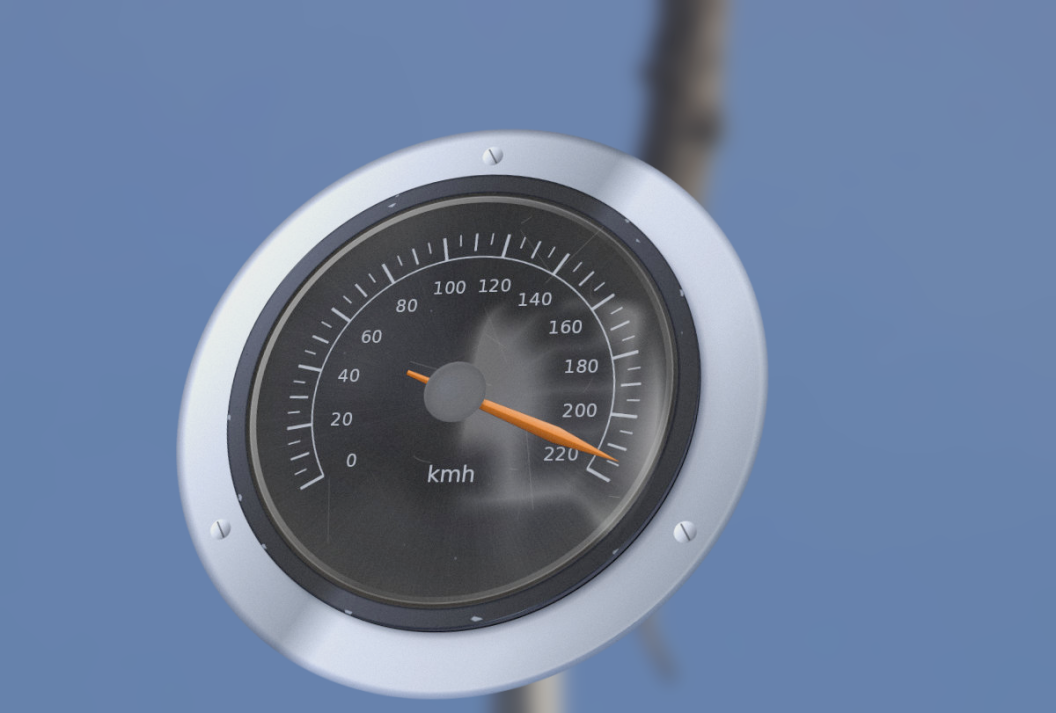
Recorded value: 215 km/h
